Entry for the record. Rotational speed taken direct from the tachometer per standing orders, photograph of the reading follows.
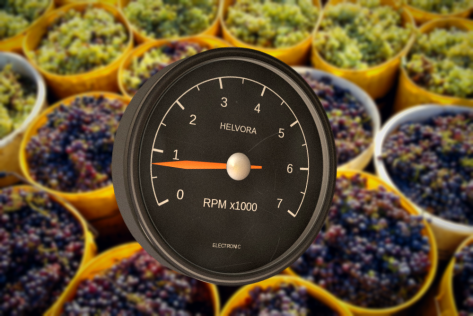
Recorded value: 750 rpm
